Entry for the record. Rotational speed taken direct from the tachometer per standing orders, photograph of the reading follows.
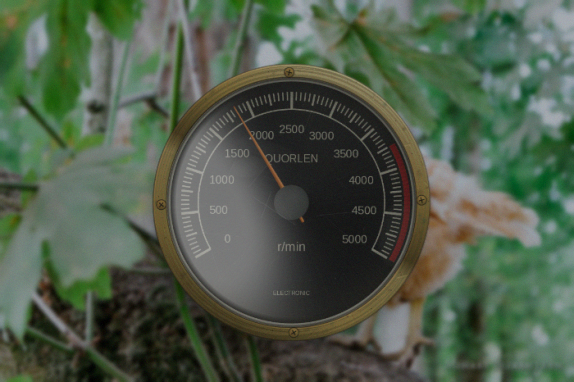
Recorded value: 1850 rpm
